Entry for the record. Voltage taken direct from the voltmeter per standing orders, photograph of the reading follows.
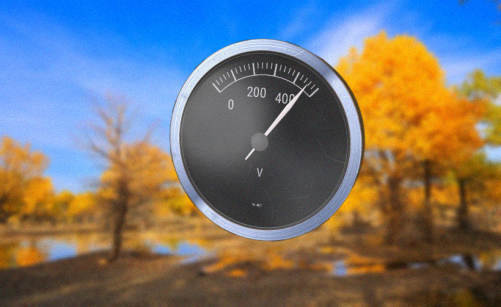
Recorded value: 460 V
